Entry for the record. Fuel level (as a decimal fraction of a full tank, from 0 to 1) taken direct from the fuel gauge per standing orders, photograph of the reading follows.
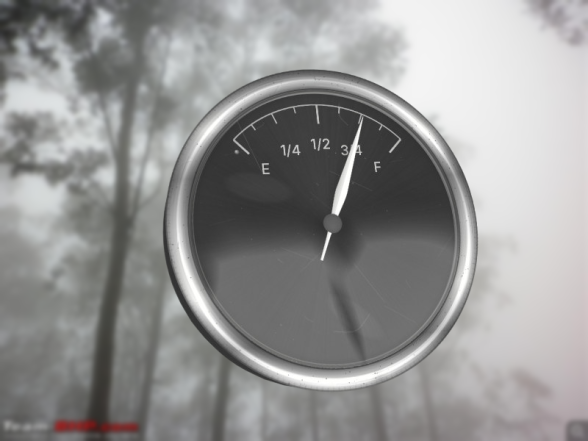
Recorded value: 0.75
